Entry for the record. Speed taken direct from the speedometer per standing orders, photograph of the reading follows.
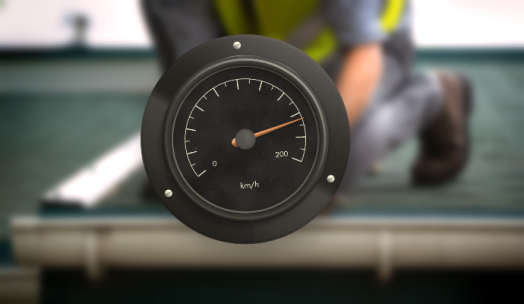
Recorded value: 165 km/h
